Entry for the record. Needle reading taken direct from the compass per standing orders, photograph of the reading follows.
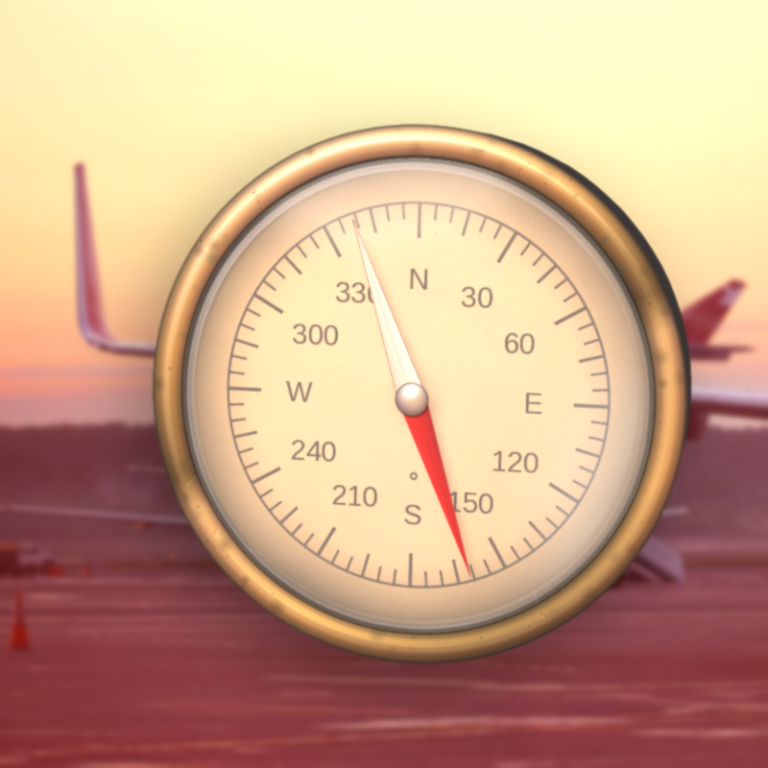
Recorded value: 160 °
